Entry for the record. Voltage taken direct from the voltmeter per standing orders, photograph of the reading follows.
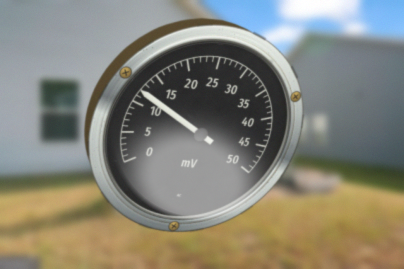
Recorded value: 12 mV
